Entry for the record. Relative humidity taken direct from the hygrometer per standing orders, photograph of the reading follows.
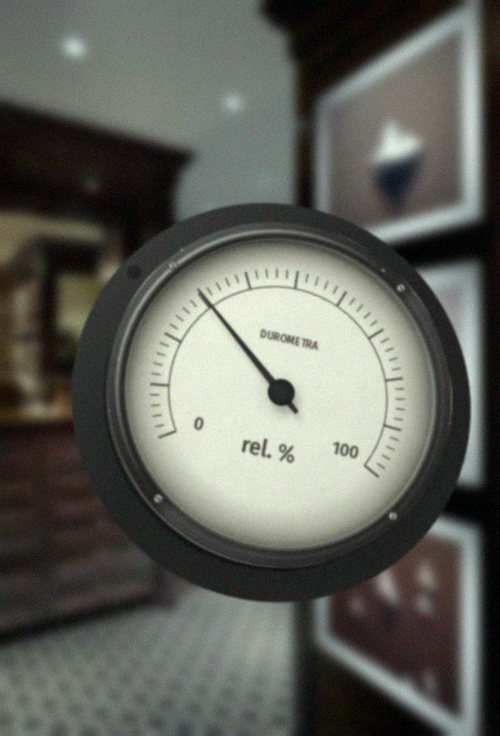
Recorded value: 30 %
